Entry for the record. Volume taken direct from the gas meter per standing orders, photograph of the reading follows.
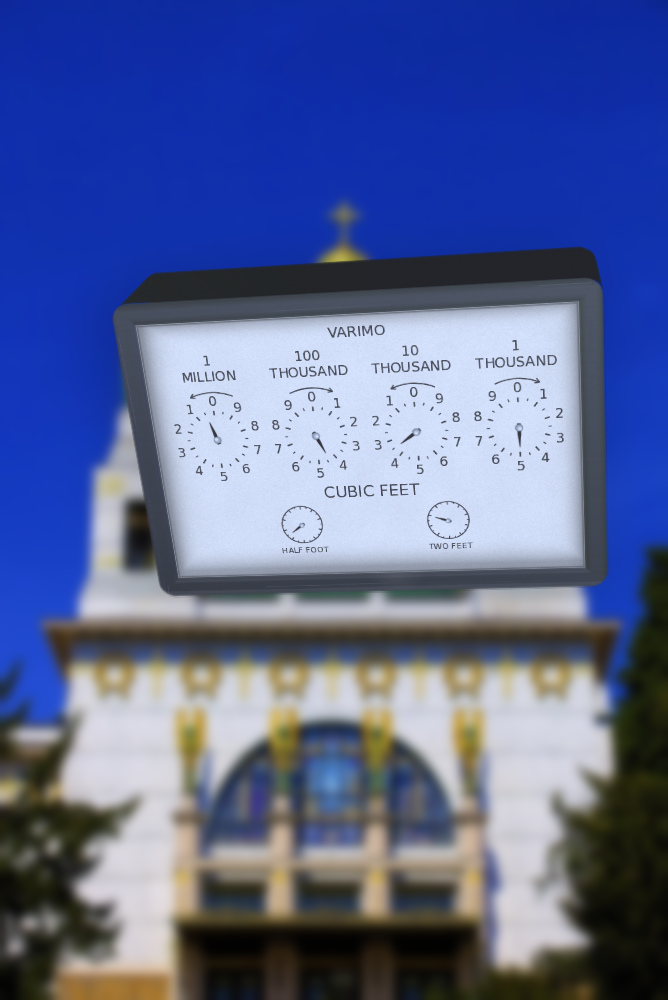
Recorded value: 43500 ft³
